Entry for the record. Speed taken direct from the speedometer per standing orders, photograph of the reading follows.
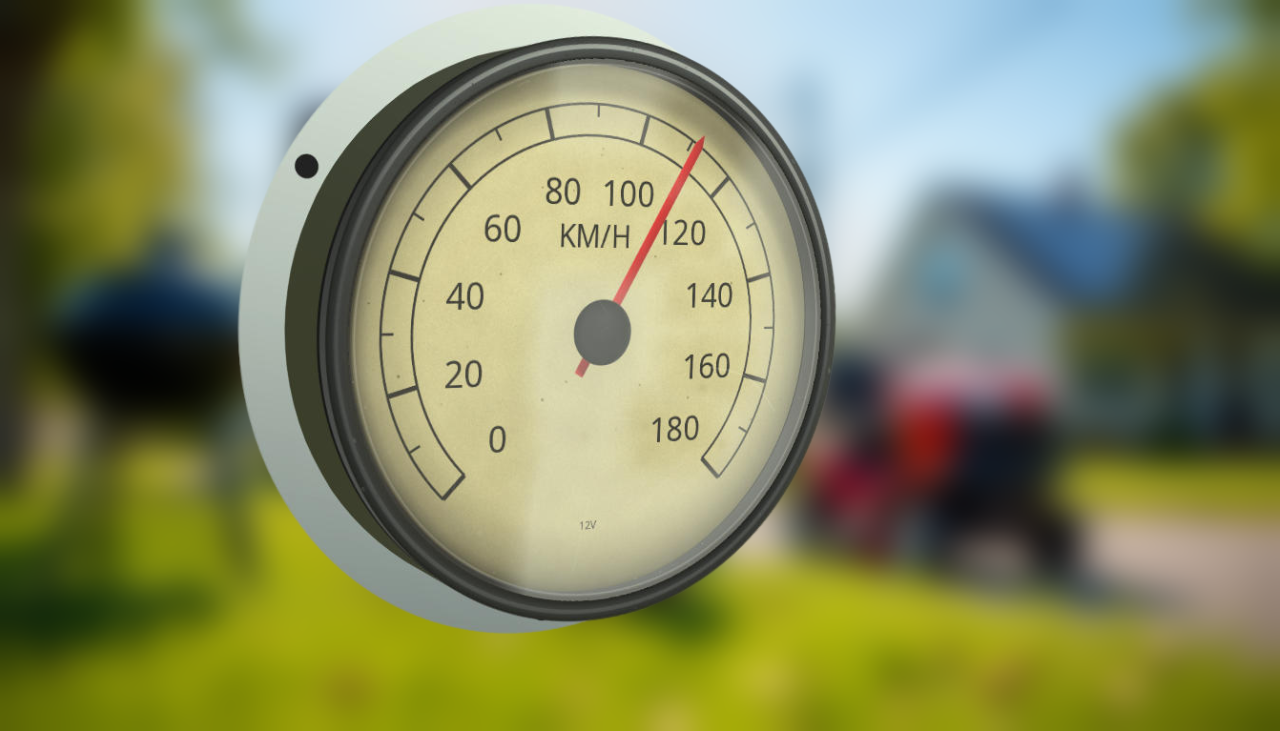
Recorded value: 110 km/h
